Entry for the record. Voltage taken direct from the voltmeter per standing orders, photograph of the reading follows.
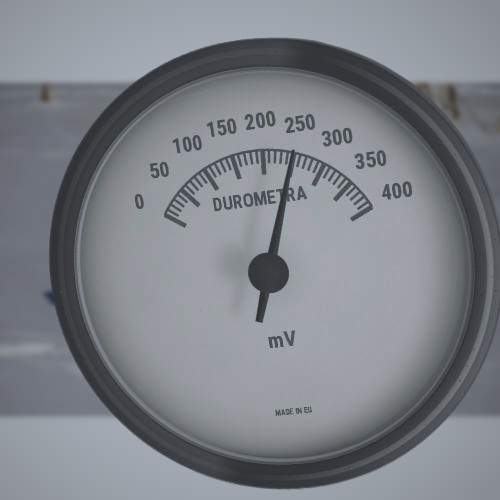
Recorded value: 250 mV
